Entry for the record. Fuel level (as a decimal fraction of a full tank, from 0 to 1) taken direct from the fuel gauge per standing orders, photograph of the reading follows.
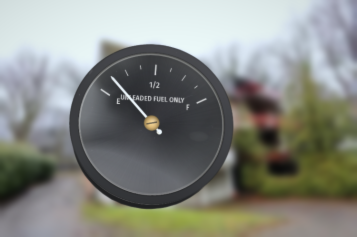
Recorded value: 0.125
